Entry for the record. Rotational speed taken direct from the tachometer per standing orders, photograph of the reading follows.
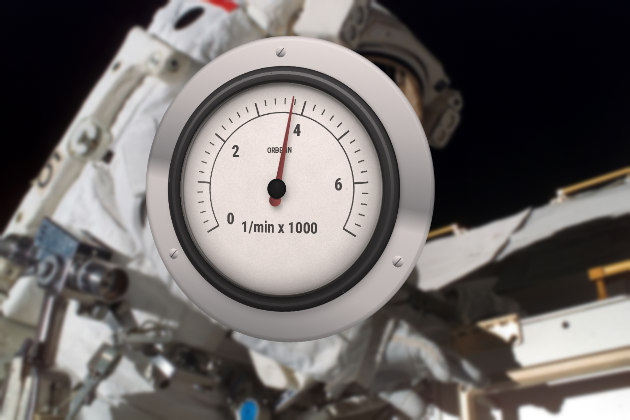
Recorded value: 3800 rpm
